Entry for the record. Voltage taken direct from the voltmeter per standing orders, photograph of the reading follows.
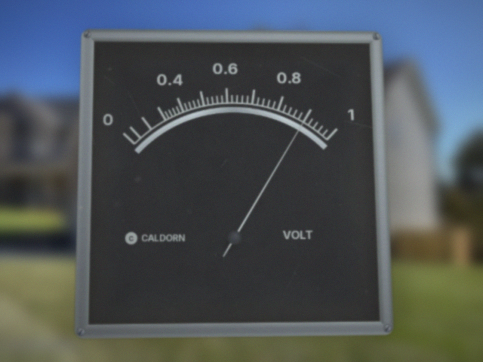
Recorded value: 0.9 V
